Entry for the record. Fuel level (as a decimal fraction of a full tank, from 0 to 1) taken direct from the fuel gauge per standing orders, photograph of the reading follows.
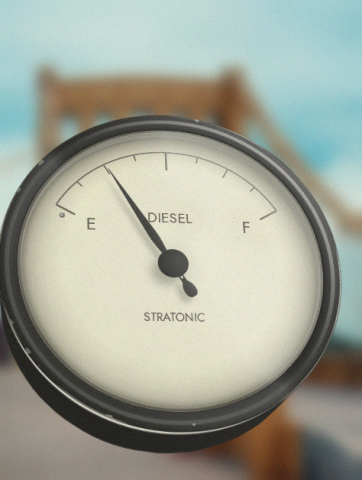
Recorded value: 0.25
